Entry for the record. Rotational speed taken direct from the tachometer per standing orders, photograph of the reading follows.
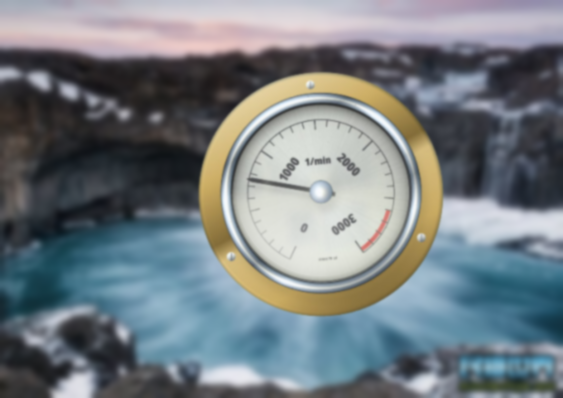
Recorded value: 750 rpm
